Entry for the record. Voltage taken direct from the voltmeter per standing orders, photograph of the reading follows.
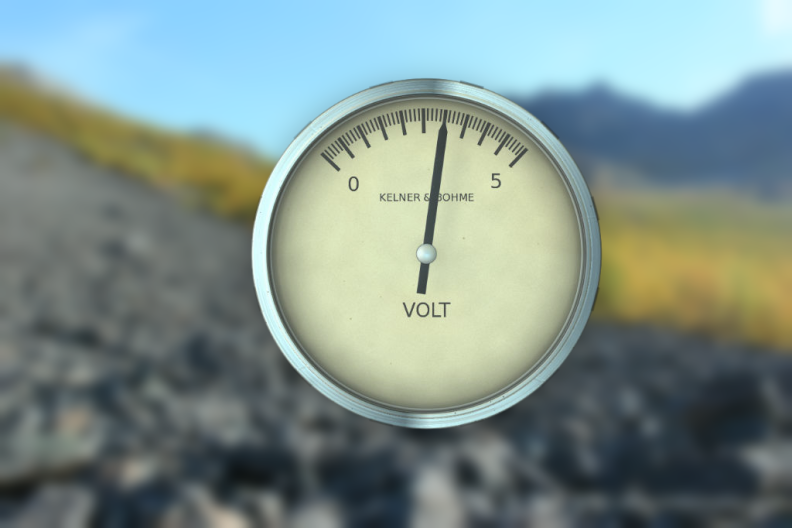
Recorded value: 3 V
